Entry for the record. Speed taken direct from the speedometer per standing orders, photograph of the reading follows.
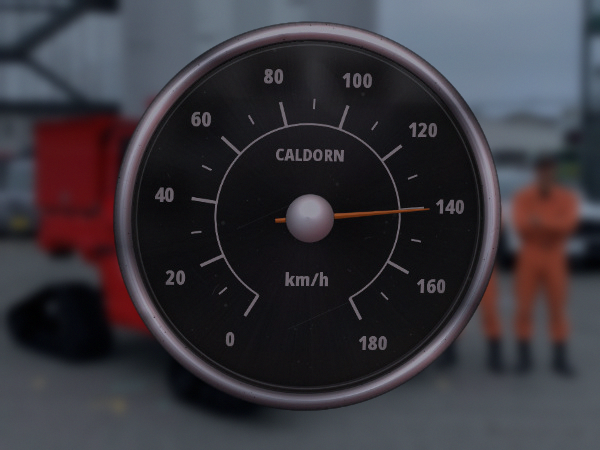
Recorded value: 140 km/h
